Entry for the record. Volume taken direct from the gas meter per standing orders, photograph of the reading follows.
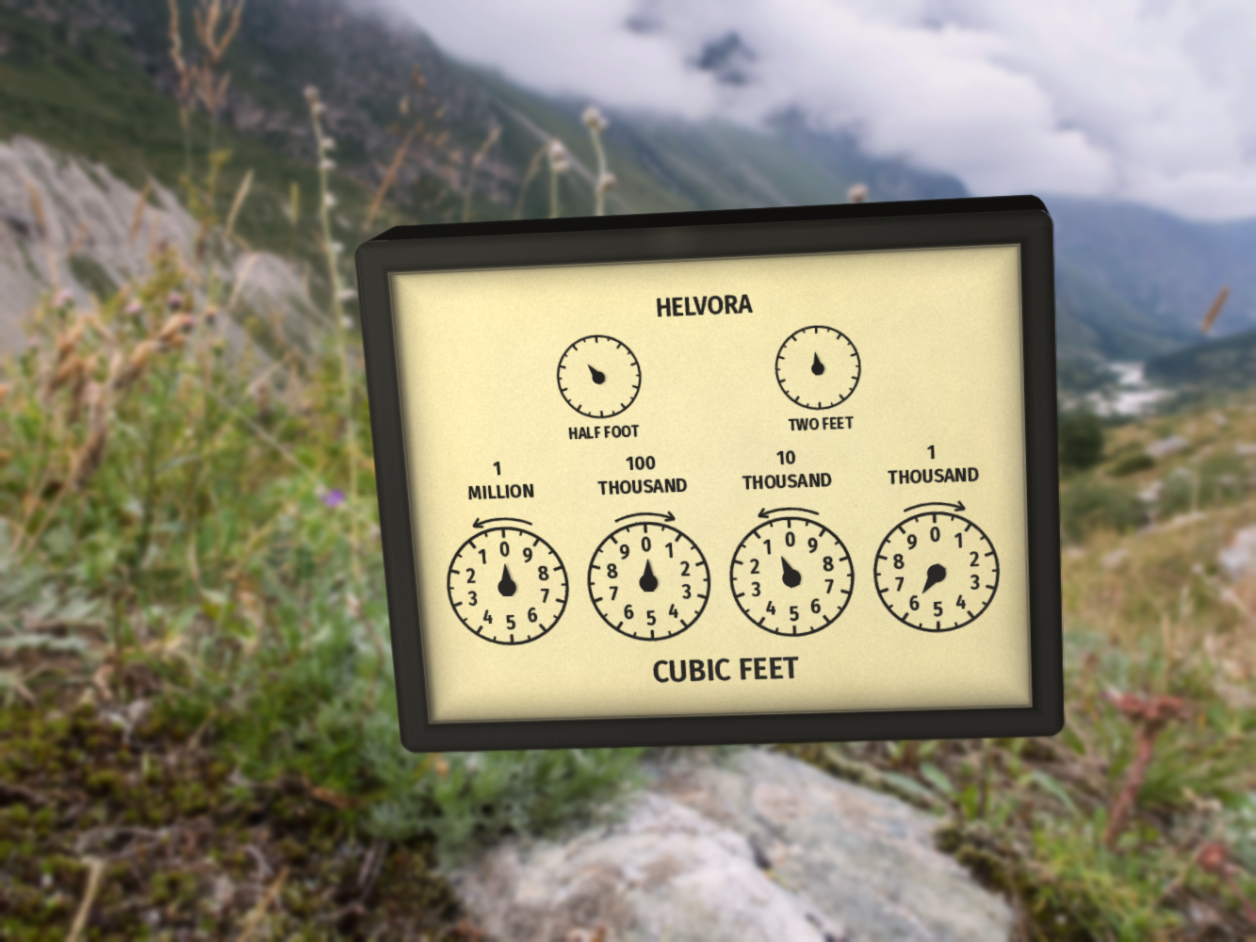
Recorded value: 600 ft³
